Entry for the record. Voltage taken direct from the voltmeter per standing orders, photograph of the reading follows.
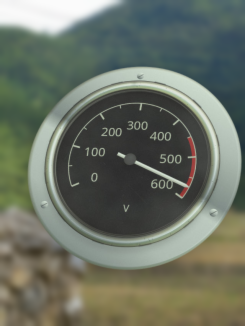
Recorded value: 575 V
